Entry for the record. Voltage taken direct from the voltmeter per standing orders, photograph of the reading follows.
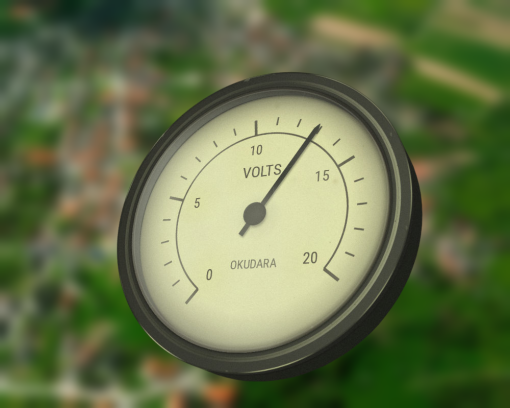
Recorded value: 13 V
